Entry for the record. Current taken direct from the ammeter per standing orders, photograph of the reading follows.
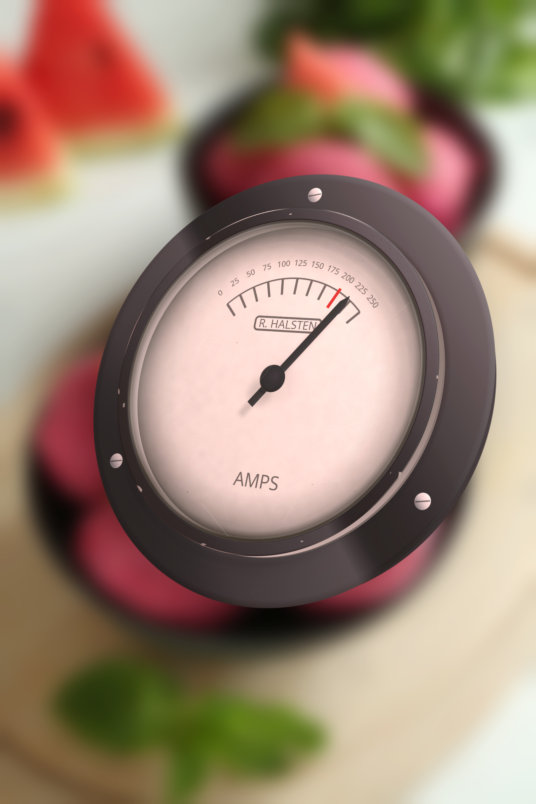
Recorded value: 225 A
